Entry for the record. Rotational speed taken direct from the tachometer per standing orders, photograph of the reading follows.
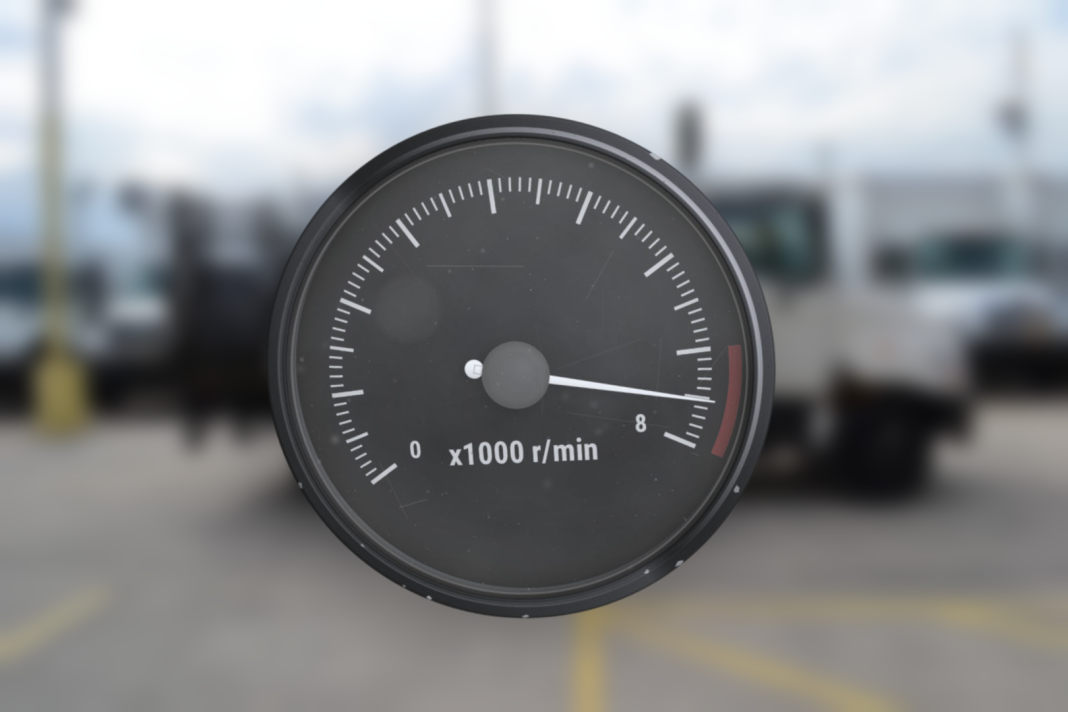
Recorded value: 7500 rpm
